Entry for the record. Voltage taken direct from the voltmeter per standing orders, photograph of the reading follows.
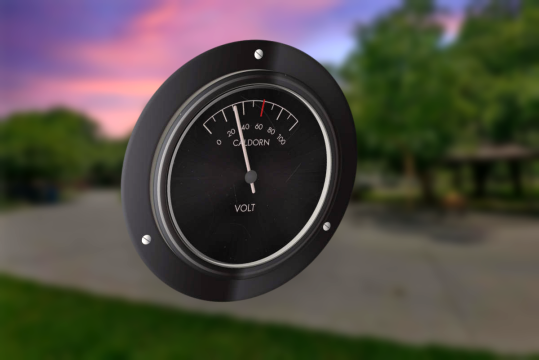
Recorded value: 30 V
